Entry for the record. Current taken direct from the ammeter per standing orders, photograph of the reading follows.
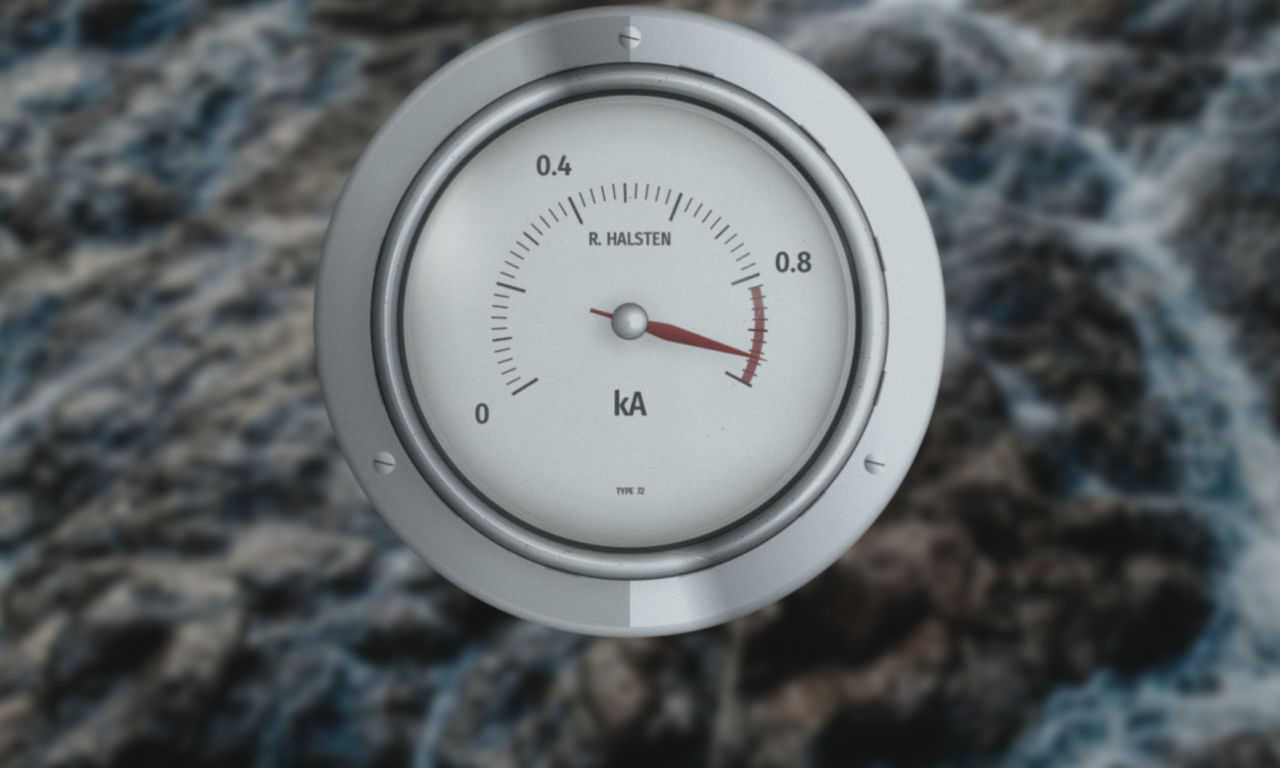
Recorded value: 0.95 kA
